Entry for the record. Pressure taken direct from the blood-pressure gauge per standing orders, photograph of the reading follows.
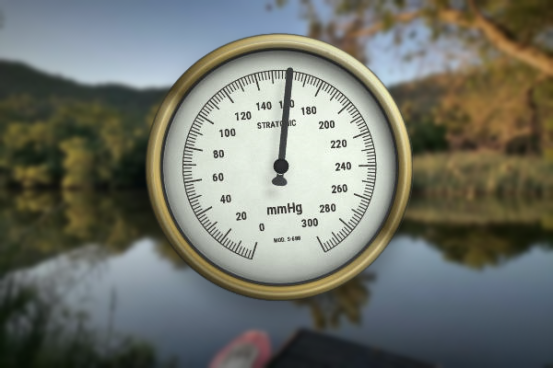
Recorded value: 160 mmHg
